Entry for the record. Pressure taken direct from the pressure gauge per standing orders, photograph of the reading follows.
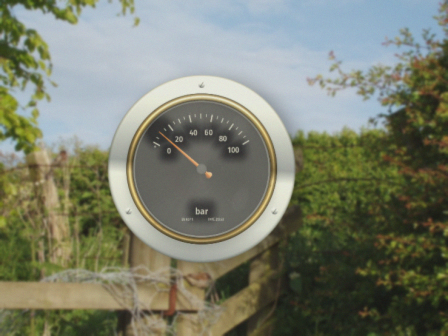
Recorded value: 10 bar
